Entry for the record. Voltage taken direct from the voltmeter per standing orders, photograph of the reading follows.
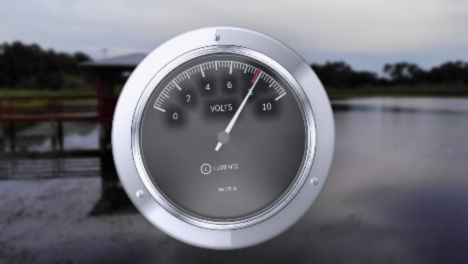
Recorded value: 8 V
